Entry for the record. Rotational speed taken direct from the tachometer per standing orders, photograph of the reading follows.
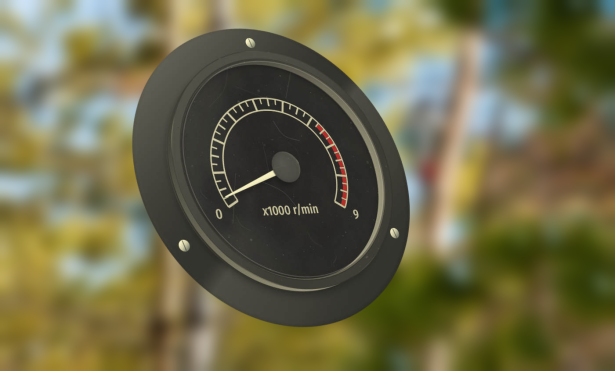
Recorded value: 250 rpm
